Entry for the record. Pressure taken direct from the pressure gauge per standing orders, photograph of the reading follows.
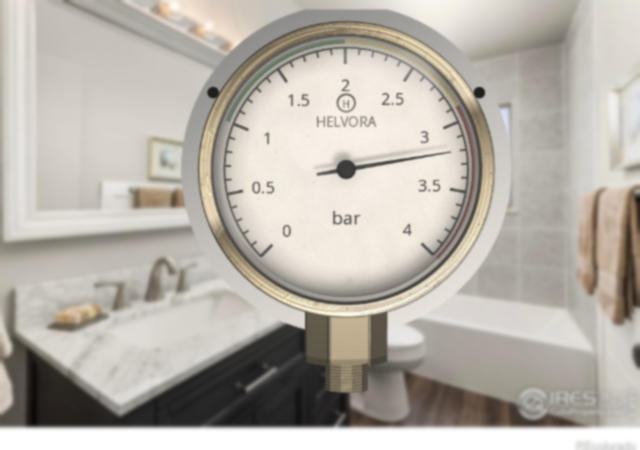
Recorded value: 3.2 bar
